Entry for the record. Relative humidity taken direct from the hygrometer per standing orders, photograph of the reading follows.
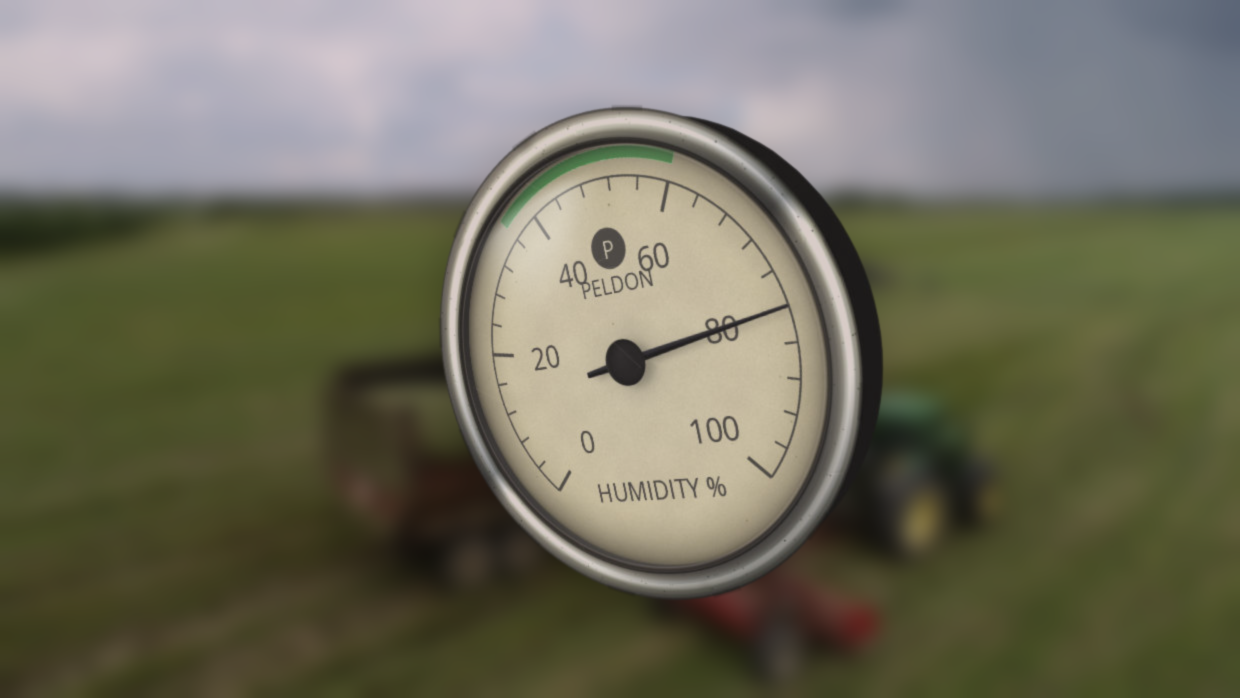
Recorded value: 80 %
